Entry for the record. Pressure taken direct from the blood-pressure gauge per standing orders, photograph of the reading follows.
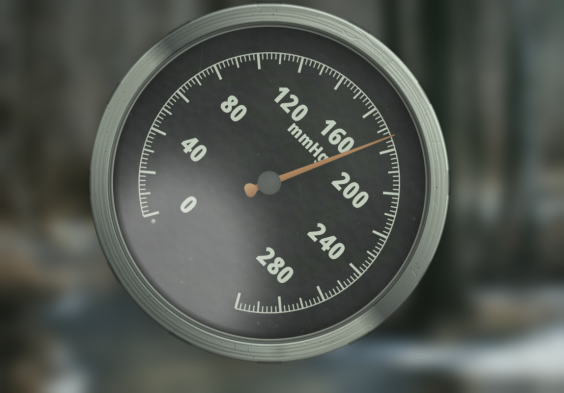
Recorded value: 174 mmHg
